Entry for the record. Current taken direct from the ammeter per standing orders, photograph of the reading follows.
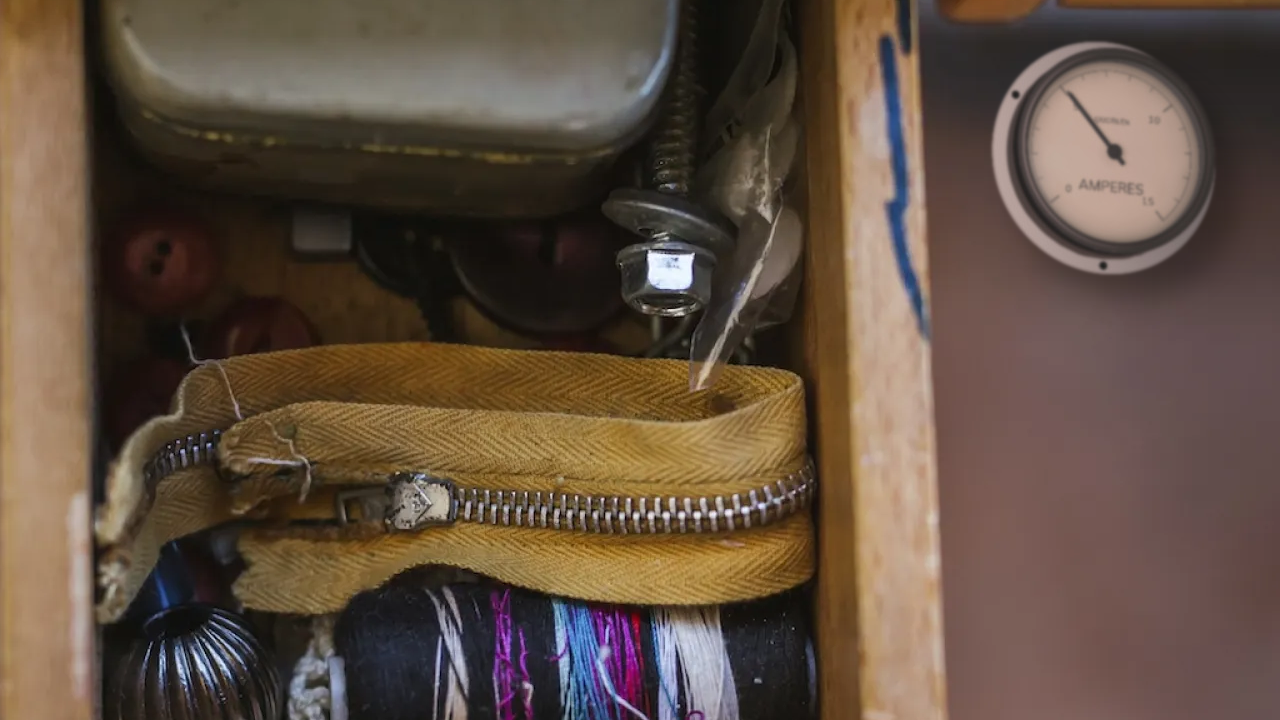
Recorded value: 5 A
